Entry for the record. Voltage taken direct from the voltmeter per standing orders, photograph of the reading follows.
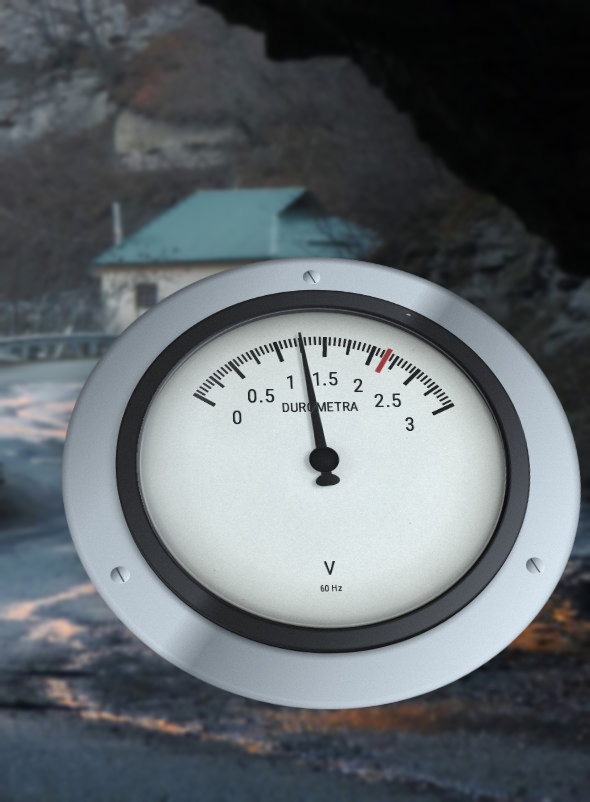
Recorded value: 1.25 V
